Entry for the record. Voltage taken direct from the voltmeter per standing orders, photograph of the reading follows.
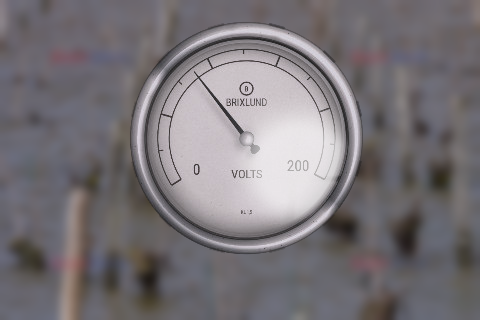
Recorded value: 70 V
